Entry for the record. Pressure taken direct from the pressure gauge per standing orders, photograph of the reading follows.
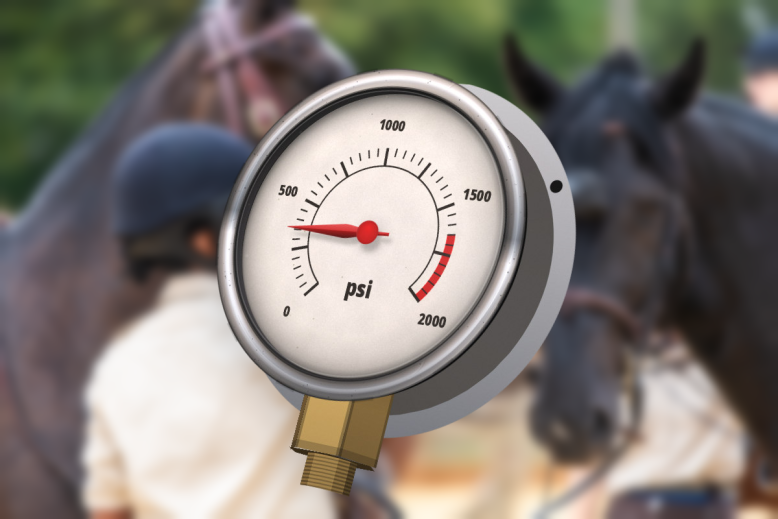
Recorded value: 350 psi
